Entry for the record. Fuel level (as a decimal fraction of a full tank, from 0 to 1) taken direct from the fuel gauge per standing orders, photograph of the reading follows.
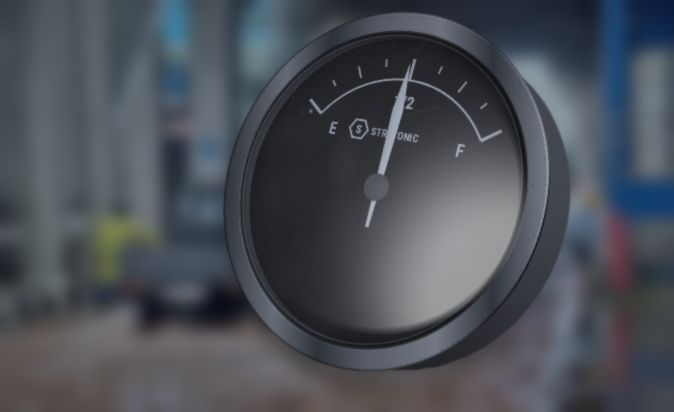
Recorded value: 0.5
